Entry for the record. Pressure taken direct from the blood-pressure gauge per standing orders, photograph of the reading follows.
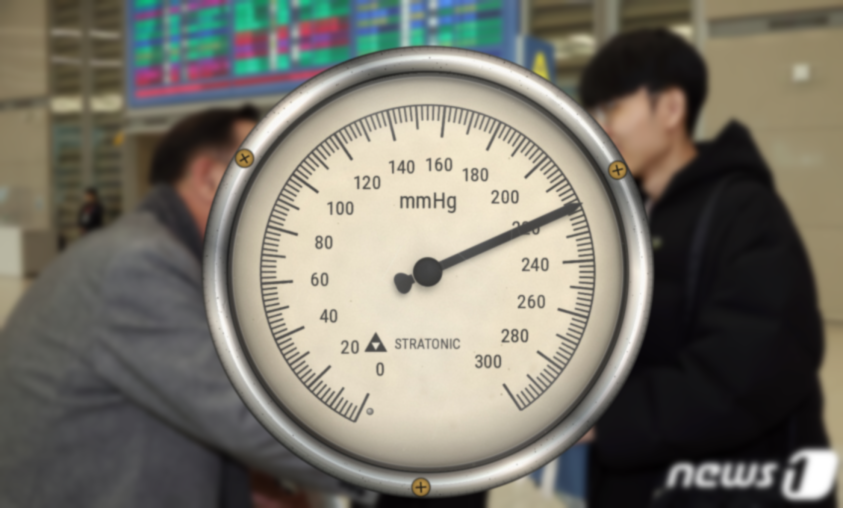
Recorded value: 220 mmHg
